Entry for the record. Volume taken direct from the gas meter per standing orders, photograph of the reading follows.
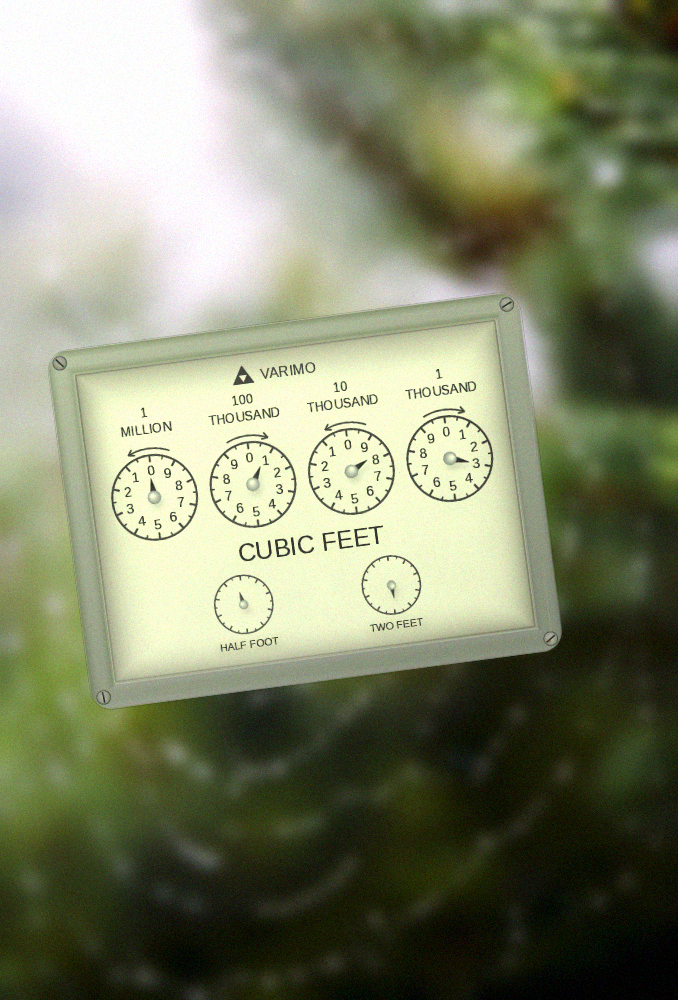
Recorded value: 8300 ft³
